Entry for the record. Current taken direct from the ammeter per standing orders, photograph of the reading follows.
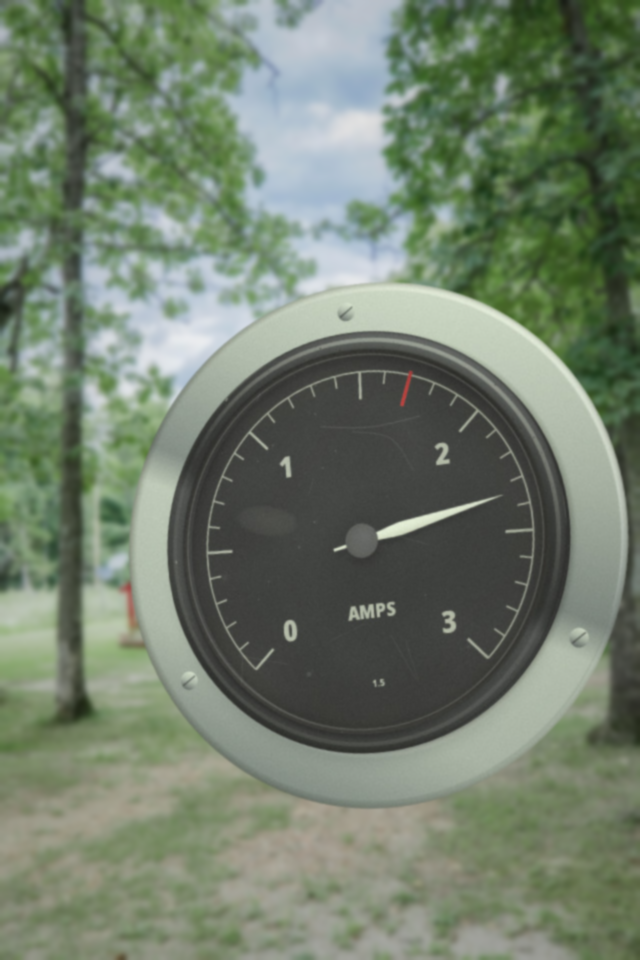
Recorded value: 2.35 A
